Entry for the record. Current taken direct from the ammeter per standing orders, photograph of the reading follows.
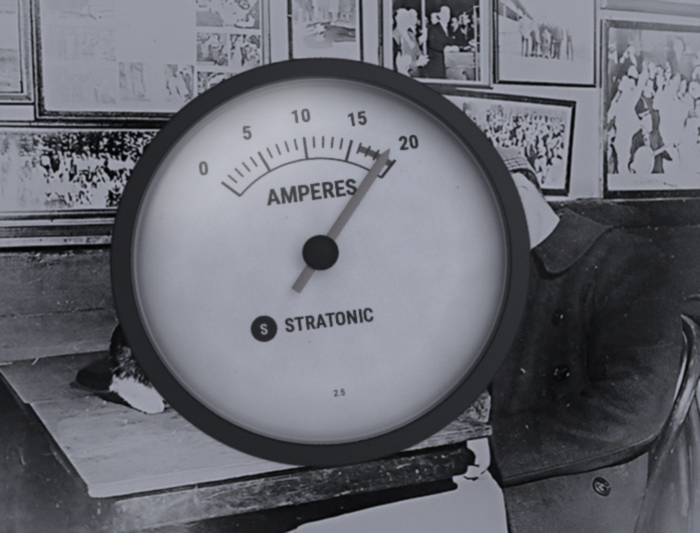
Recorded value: 19 A
